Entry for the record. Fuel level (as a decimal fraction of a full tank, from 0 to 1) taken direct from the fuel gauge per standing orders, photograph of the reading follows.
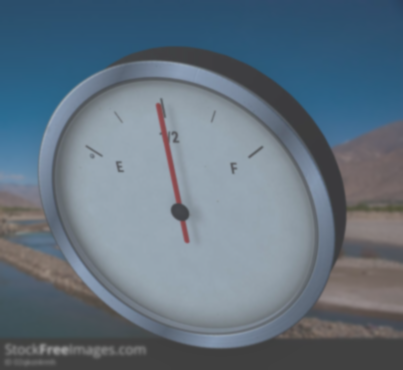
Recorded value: 0.5
